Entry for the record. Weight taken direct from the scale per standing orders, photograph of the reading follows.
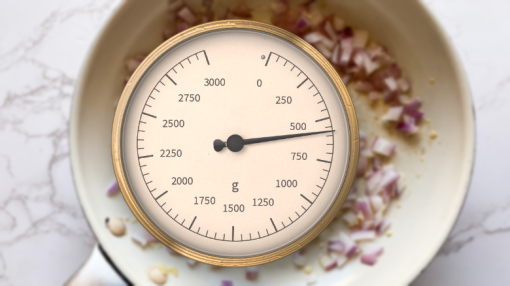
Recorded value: 575 g
